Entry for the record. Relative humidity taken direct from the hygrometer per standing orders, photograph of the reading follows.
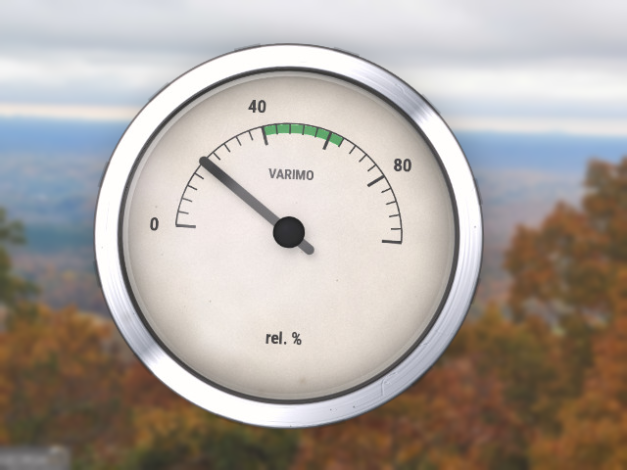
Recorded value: 20 %
